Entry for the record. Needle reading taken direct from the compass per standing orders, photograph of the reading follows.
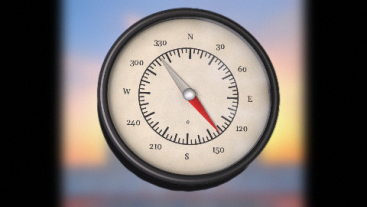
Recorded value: 140 °
